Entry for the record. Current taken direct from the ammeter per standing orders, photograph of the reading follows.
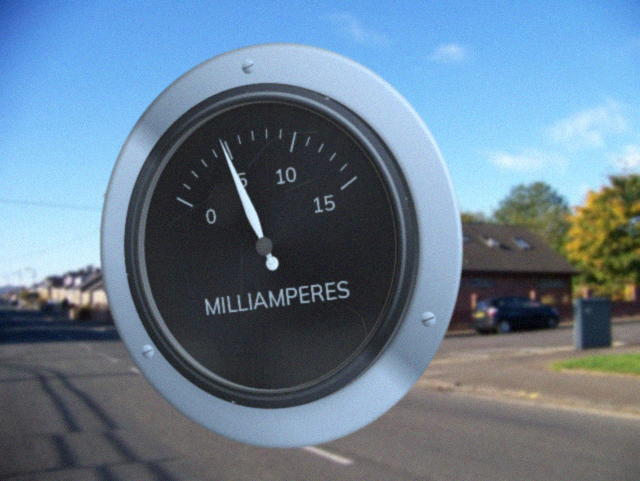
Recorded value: 5 mA
